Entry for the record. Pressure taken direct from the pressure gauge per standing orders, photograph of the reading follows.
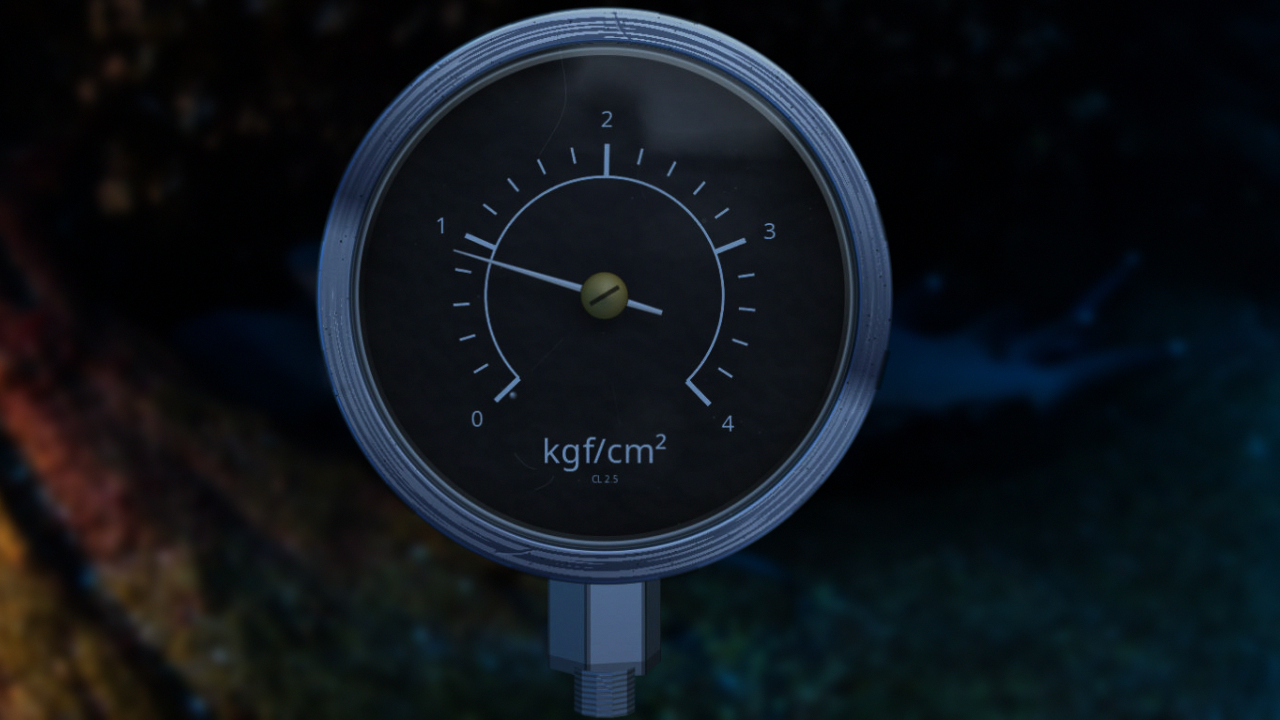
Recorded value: 0.9 kg/cm²
